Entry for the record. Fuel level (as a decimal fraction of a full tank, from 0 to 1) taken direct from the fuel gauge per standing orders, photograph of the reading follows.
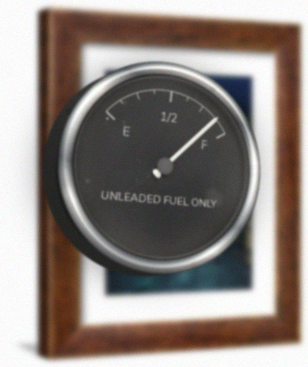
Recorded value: 0.875
